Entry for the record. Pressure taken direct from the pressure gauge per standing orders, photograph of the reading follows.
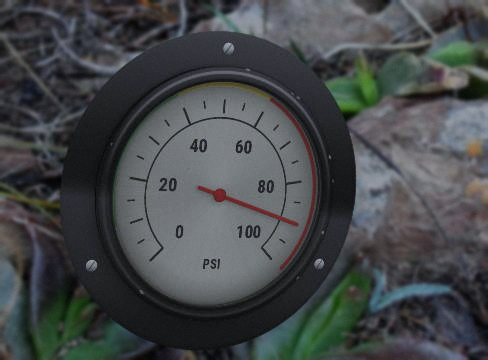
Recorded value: 90 psi
